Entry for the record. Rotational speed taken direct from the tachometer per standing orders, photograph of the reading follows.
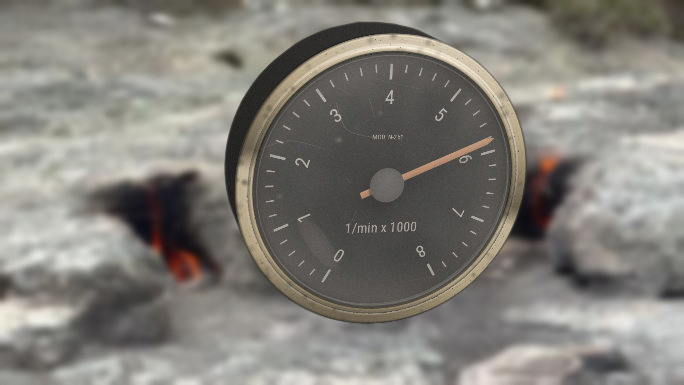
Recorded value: 5800 rpm
